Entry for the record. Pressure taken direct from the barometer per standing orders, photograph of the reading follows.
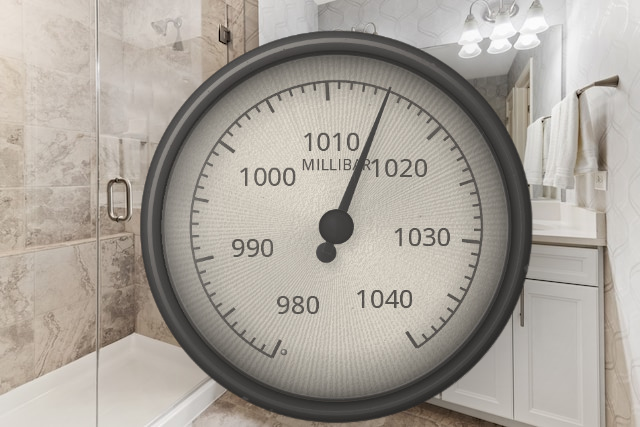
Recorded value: 1015 mbar
